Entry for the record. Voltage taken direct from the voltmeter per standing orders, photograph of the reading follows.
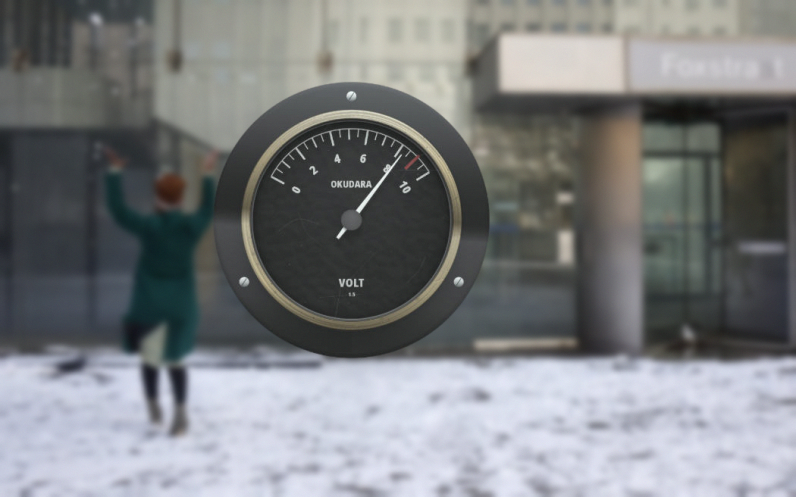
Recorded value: 8.25 V
